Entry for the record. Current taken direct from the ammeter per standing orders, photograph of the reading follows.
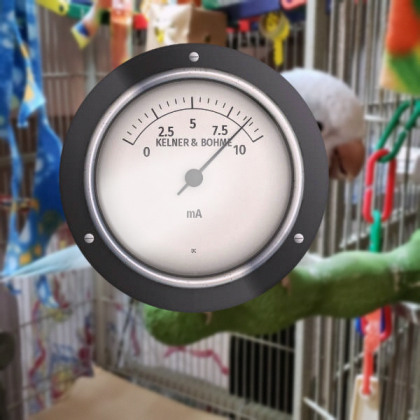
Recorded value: 8.75 mA
